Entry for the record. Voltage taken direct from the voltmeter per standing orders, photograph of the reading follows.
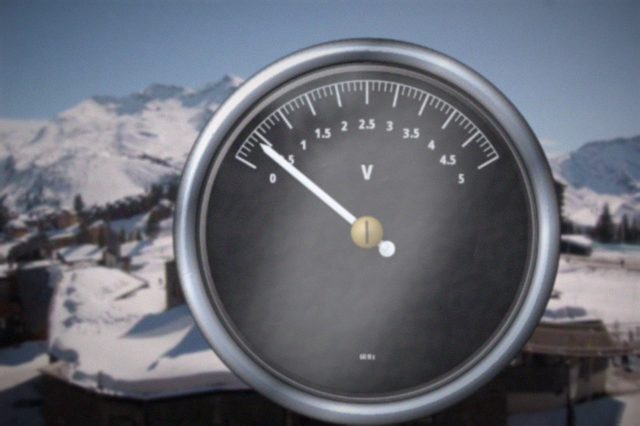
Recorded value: 0.4 V
